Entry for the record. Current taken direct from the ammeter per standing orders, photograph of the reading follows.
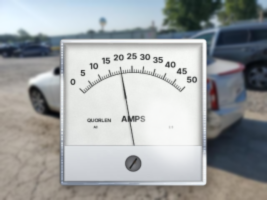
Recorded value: 20 A
